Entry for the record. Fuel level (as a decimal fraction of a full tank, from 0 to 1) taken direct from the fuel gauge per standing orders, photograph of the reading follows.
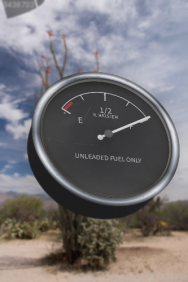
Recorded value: 1
